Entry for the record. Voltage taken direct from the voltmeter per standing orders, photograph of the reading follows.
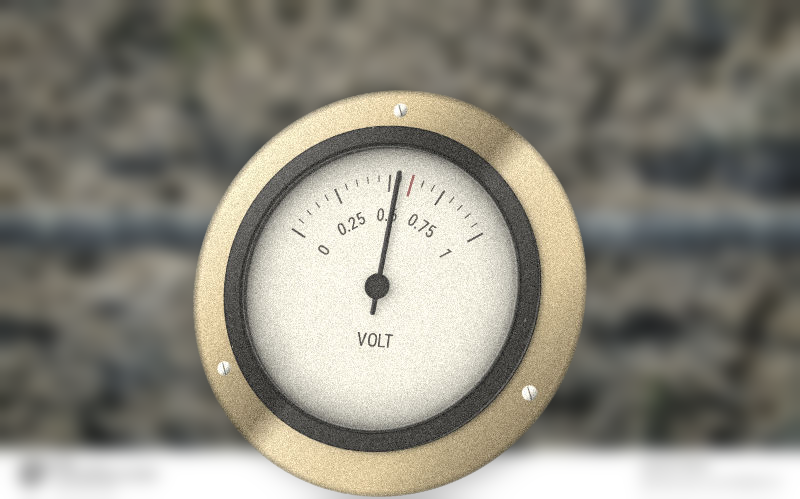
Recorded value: 0.55 V
